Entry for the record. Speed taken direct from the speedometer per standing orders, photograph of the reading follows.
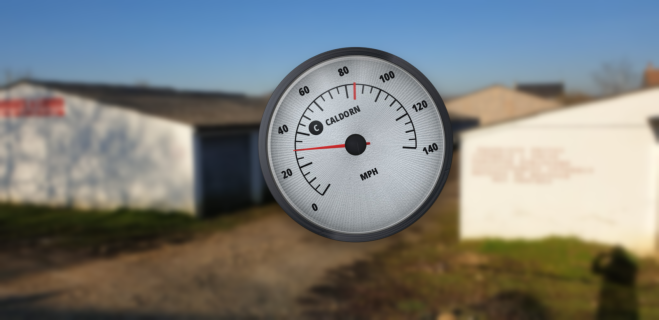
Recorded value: 30 mph
